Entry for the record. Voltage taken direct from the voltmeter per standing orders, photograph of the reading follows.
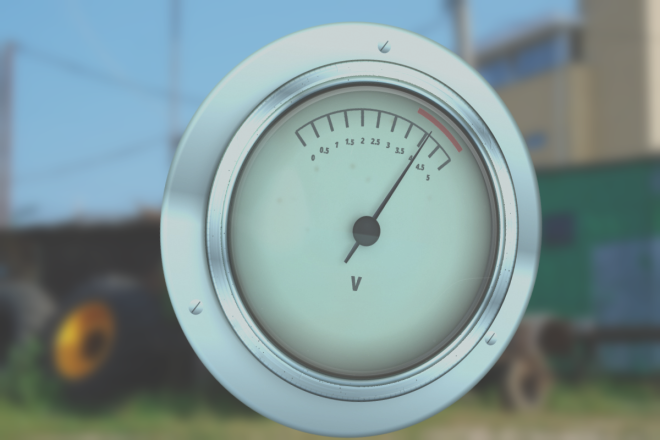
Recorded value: 4 V
